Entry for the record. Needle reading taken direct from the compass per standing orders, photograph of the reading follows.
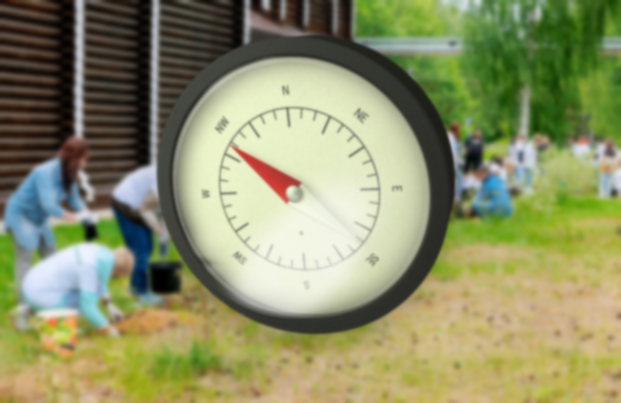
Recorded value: 310 °
